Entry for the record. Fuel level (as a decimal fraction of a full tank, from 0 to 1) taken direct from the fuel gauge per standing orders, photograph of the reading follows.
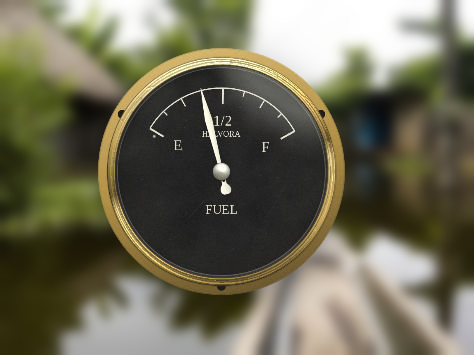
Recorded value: 0.375
